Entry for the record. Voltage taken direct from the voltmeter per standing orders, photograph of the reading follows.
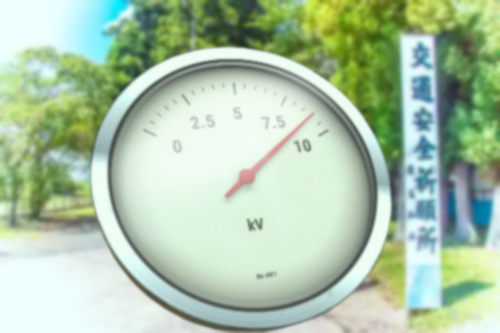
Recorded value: 9 kV
